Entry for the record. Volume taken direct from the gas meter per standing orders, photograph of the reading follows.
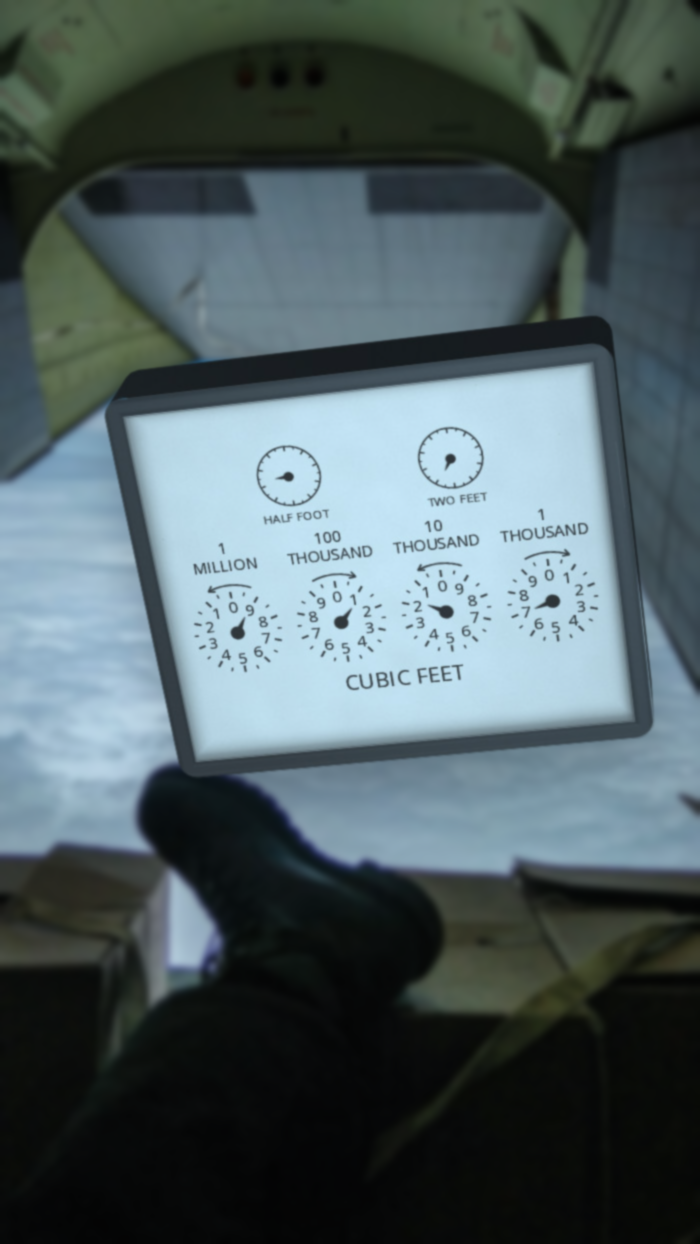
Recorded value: 911700 ft³
